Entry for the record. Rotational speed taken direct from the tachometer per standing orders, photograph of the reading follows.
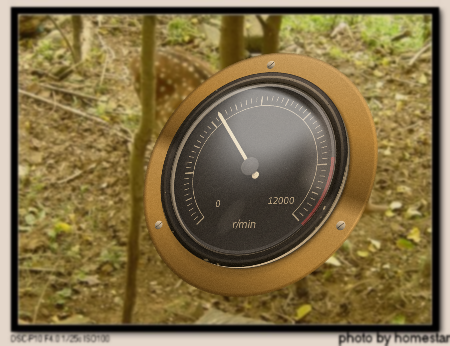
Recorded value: 4400 rpm
